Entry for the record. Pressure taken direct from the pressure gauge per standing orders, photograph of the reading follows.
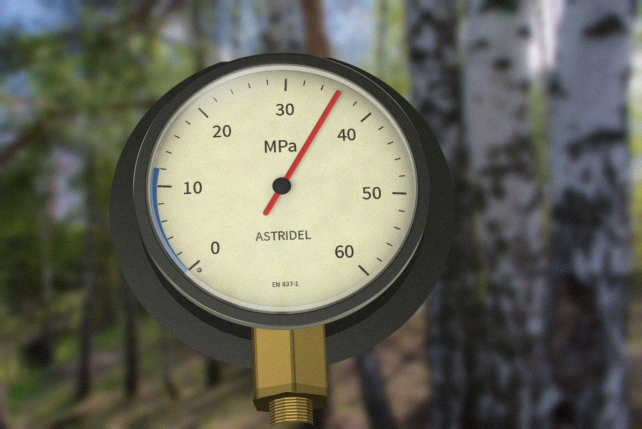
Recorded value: 36 MPa
